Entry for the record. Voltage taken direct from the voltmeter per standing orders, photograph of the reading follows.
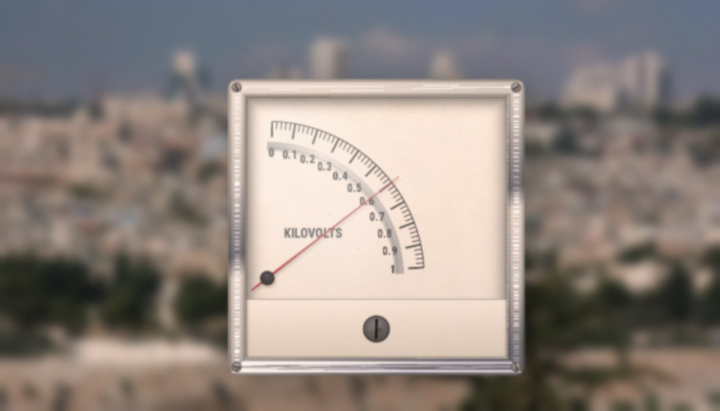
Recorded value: 0.6 kV
